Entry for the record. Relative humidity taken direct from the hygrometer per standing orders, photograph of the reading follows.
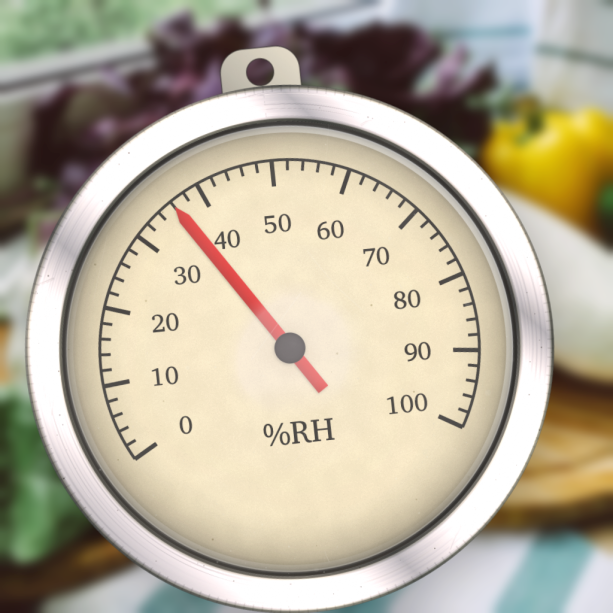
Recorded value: 36 %
